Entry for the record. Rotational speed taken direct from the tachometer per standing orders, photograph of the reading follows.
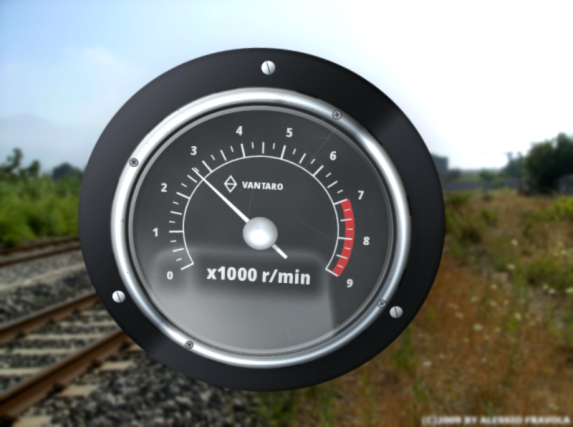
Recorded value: 2750 rpm
